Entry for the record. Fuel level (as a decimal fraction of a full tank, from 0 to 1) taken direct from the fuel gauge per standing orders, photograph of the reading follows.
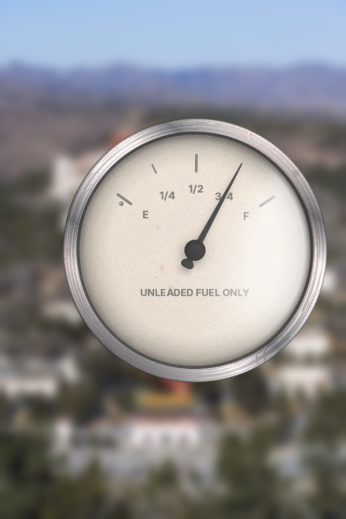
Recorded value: 0.75
